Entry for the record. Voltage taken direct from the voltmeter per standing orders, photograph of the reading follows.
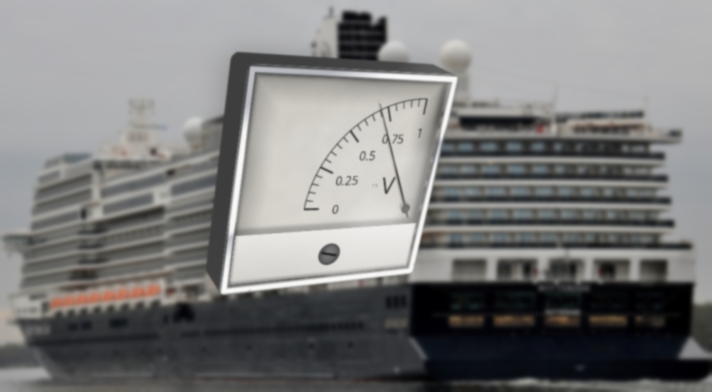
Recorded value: 0.7 V
